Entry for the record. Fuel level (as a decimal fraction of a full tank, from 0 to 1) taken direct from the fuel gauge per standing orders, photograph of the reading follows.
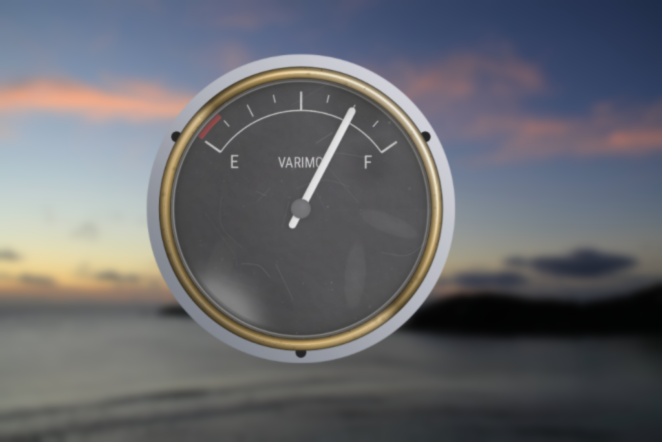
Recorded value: 0.75
